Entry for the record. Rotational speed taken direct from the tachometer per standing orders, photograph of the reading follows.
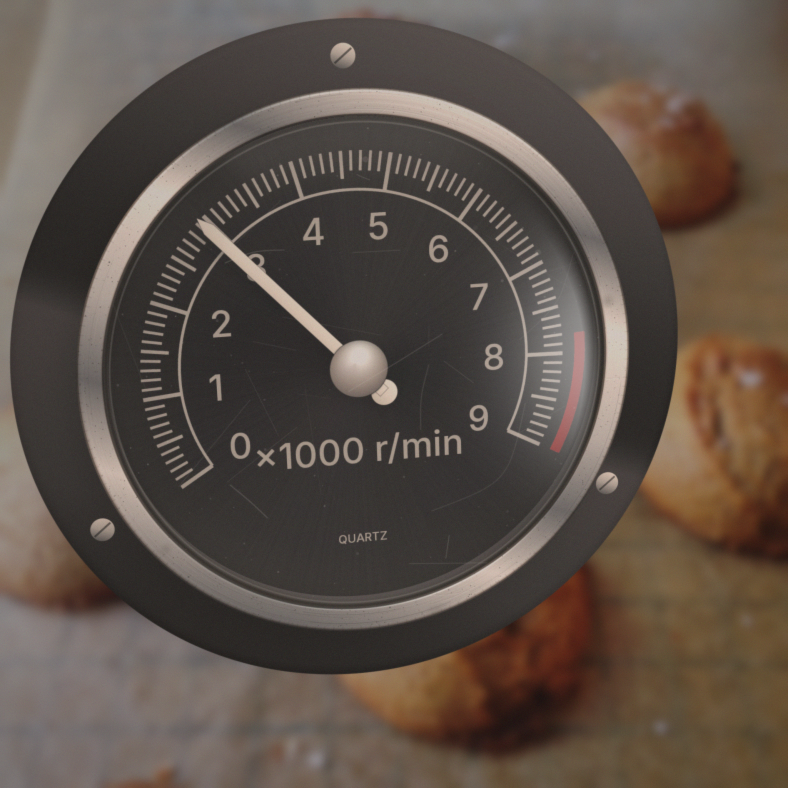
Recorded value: 2950 rpm
